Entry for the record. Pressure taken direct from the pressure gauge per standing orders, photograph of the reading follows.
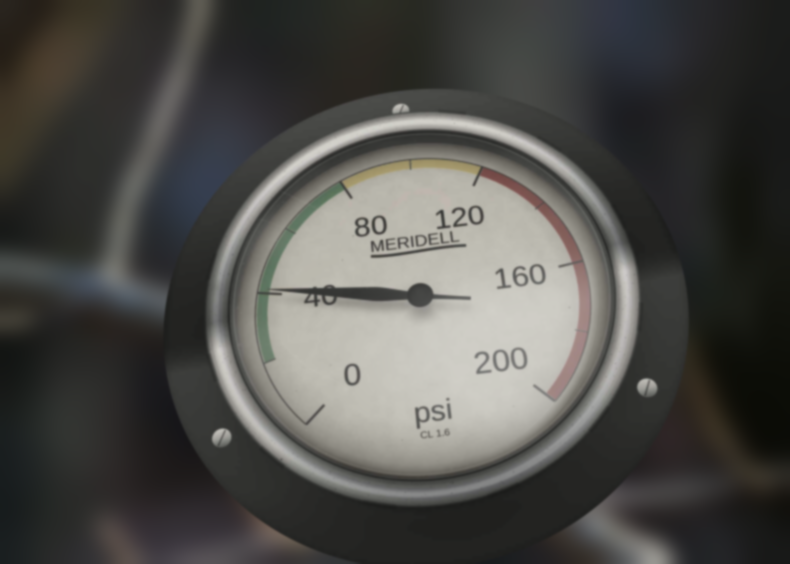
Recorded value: 40 psi
